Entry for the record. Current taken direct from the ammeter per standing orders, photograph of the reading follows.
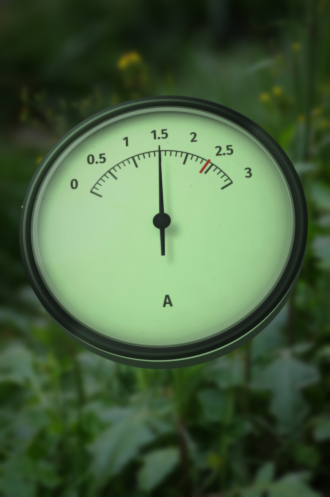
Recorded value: 1.5 A
